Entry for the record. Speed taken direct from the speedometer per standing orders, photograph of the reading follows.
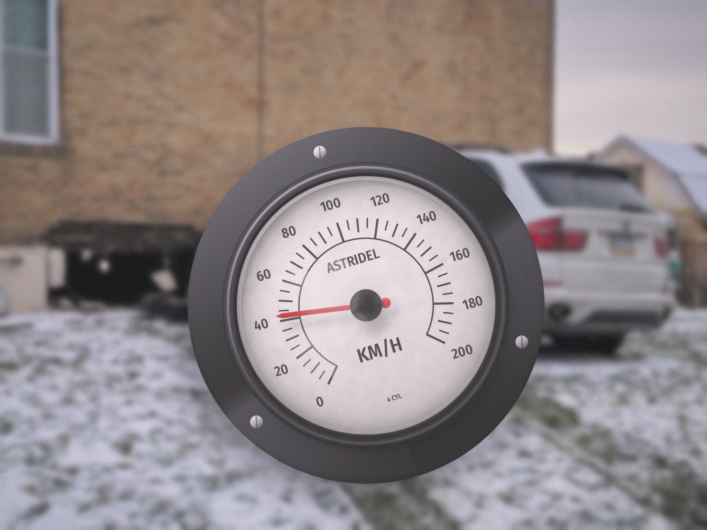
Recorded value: 42.5 km/h
